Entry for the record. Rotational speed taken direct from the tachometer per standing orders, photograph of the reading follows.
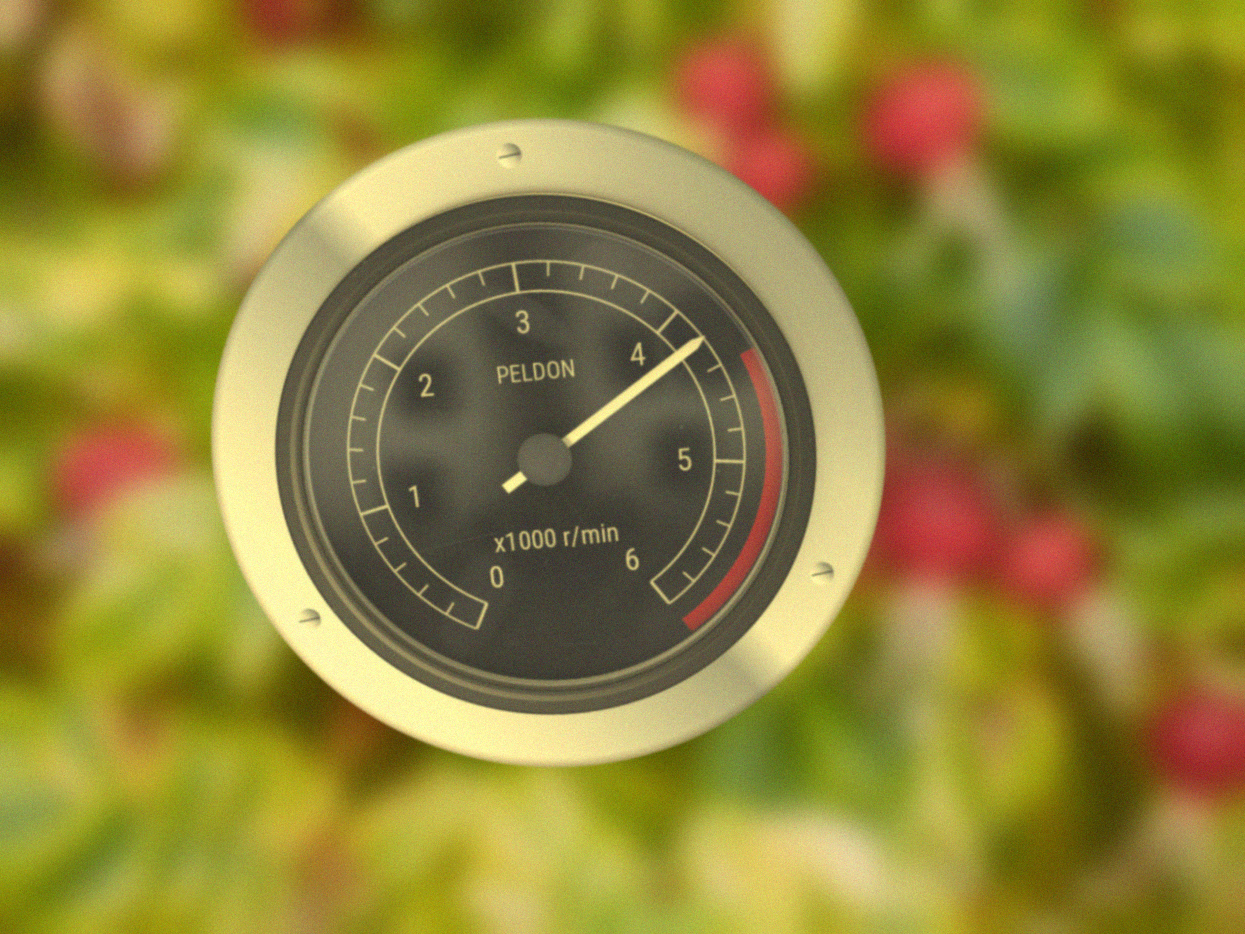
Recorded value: 4200 rpm
